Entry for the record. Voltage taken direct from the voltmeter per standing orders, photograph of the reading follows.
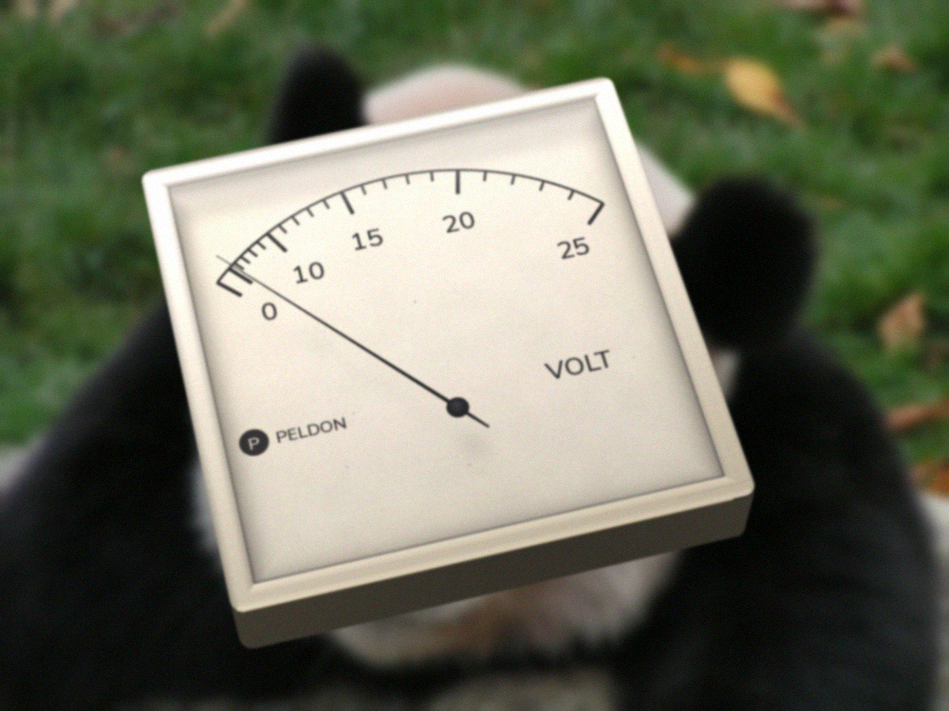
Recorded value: 5 V
